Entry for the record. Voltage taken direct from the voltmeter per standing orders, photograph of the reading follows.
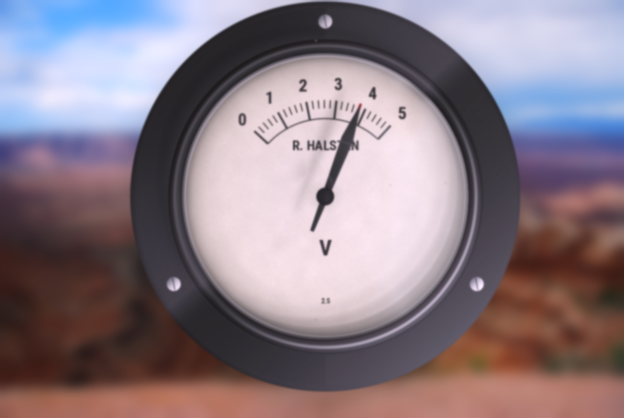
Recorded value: 3.8 V
